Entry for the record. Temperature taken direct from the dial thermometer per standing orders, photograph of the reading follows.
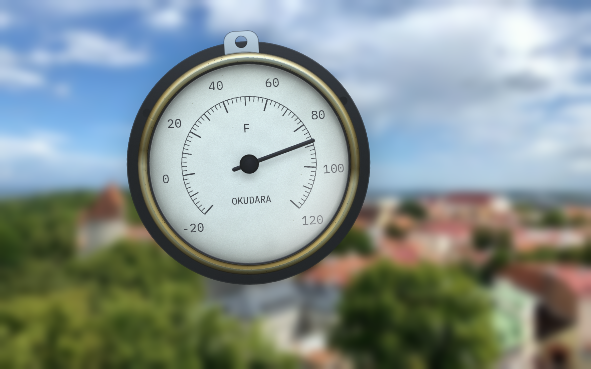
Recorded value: 88 °F
